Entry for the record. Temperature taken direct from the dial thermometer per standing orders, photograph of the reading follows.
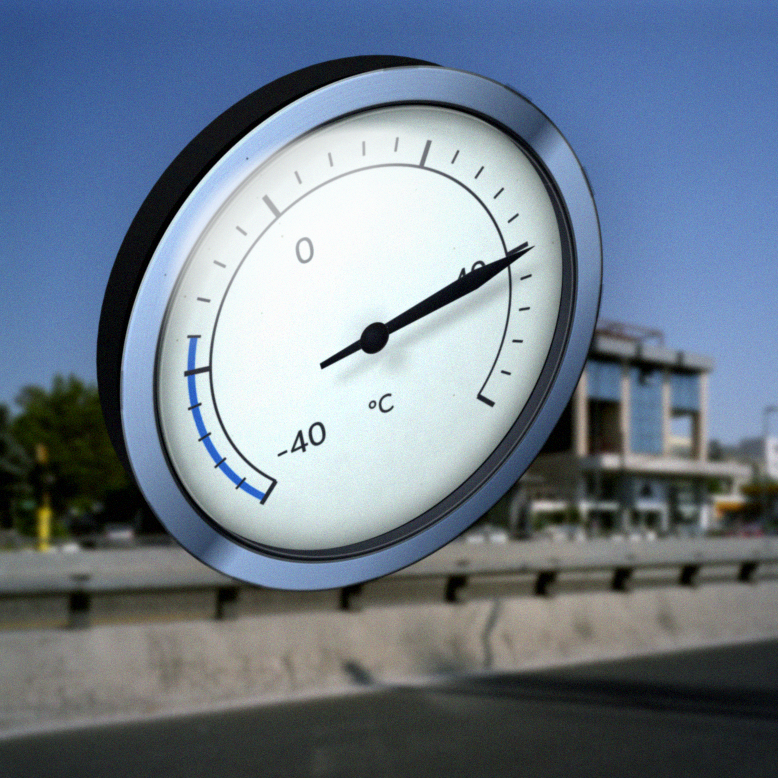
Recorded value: 40 °C
